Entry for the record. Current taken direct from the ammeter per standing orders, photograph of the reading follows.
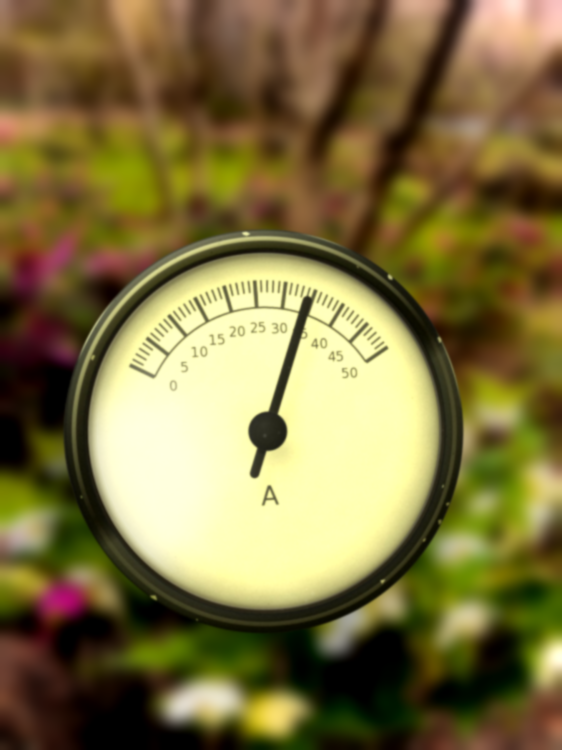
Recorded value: 34 A
